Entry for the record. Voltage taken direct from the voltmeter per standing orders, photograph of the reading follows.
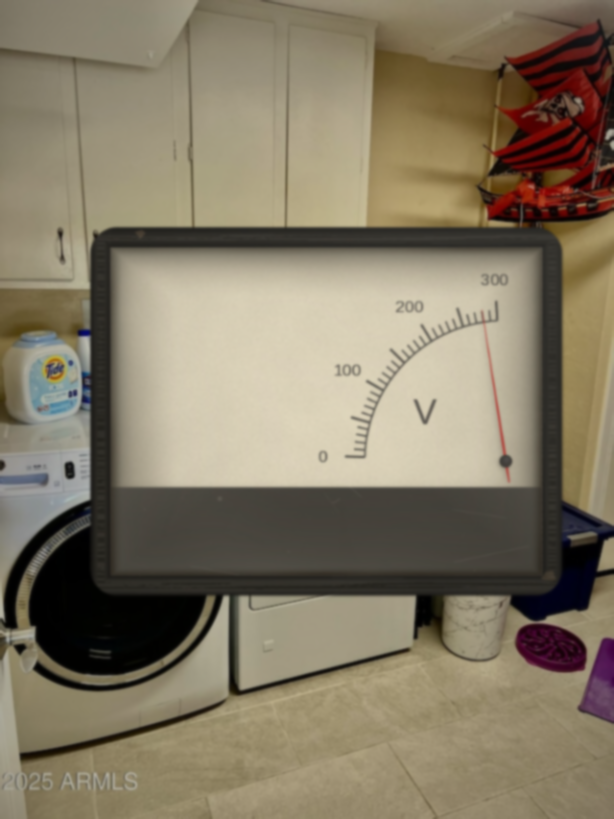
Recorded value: 280 V
